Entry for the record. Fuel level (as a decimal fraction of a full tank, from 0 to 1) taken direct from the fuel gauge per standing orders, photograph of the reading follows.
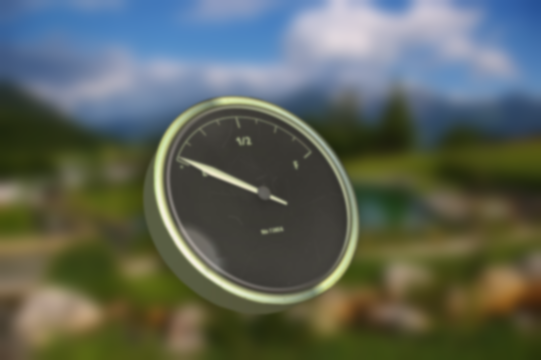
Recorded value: 0
